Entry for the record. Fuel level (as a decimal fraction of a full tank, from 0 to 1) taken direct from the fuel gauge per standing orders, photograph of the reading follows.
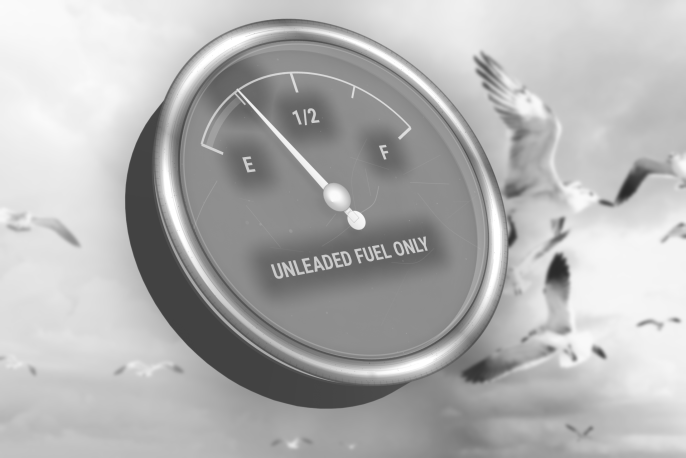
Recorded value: 0.25
